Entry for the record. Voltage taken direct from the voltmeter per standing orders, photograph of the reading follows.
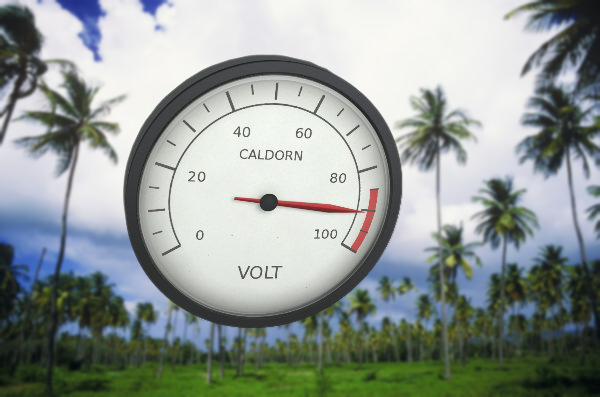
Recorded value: 90 V
